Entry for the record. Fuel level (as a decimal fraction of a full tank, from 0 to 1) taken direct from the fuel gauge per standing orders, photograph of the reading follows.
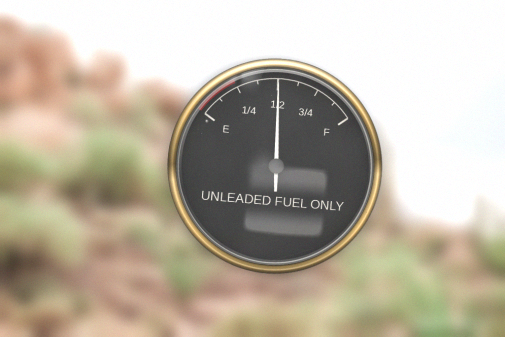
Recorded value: 0.5
